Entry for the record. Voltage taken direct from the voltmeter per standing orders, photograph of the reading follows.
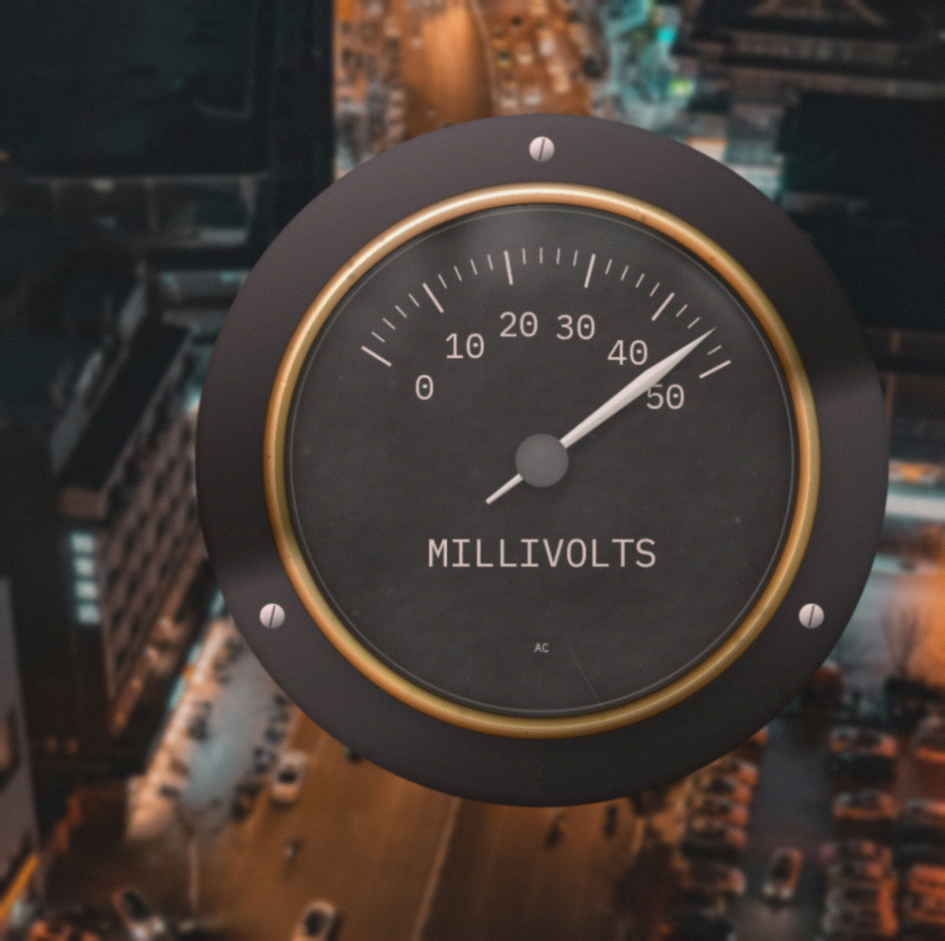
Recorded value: 46 mV
